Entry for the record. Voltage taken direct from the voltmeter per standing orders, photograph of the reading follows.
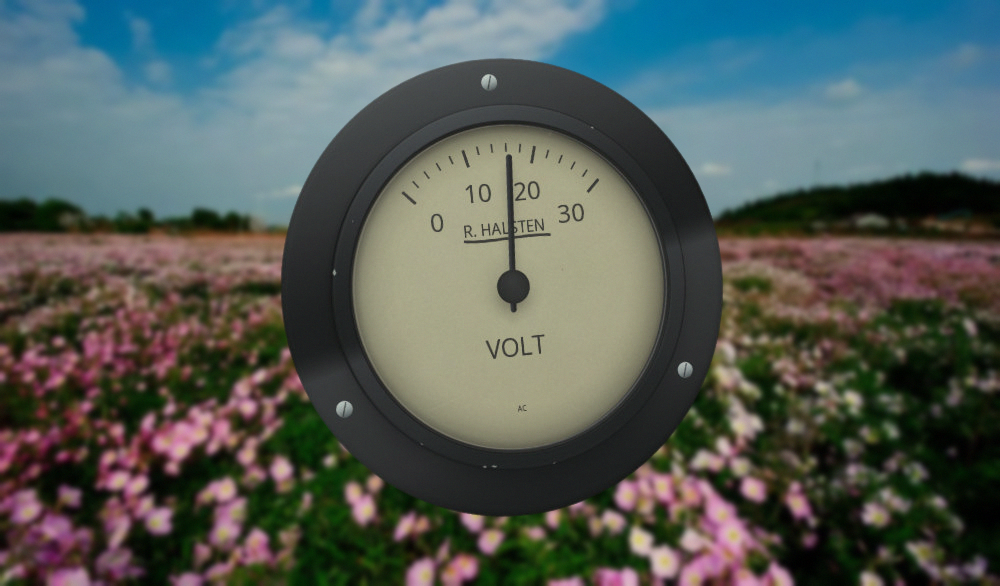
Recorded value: 16 V
